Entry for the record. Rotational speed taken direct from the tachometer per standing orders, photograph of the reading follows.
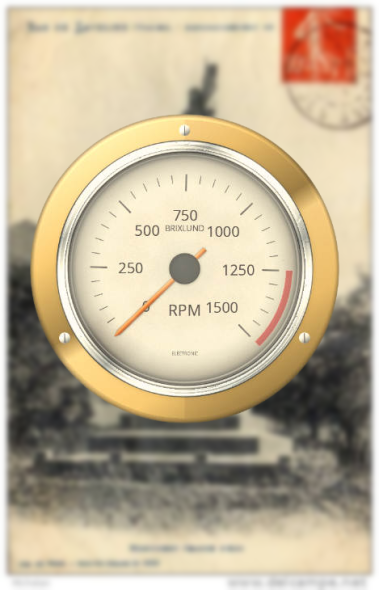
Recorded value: 0 rpm
